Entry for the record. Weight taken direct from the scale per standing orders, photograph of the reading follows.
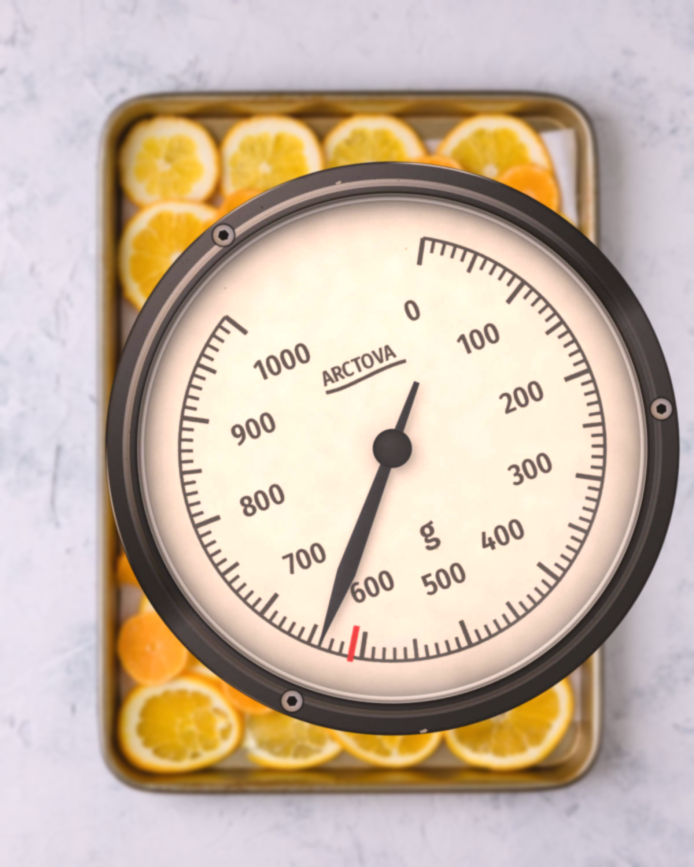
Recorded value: 640 g
